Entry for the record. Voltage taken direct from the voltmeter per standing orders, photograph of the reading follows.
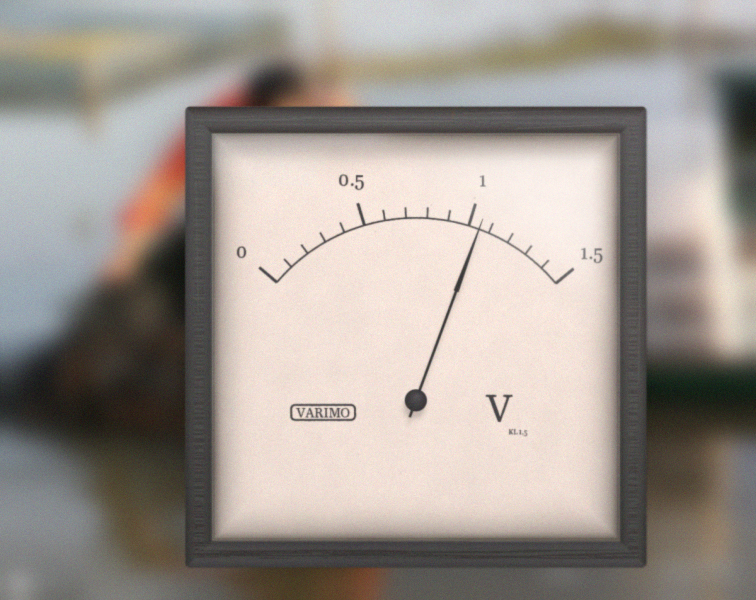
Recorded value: 1.05 V
